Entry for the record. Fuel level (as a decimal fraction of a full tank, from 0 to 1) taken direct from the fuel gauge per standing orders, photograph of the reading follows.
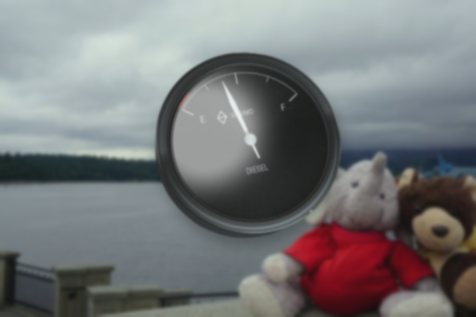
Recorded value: 0.375
